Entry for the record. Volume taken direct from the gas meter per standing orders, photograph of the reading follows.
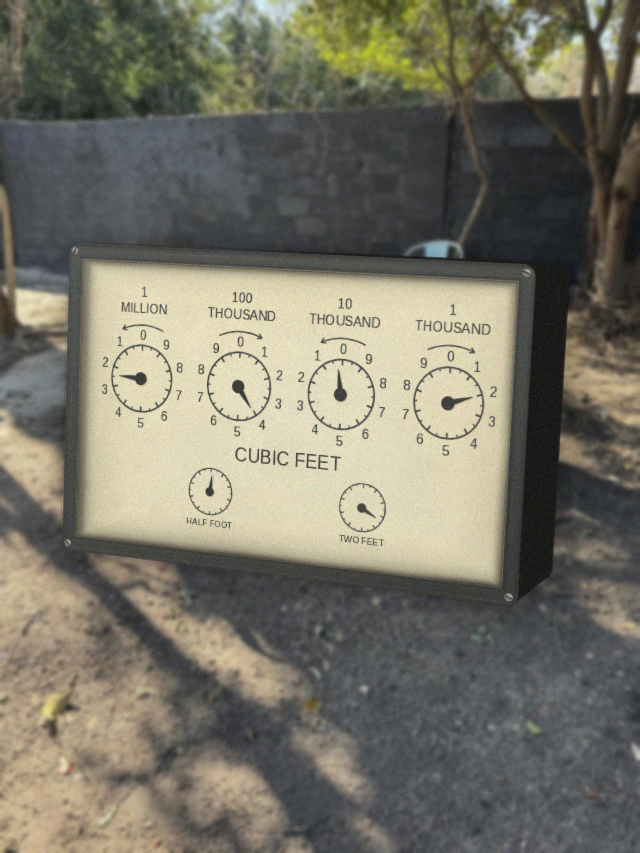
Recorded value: 240200 ft³
